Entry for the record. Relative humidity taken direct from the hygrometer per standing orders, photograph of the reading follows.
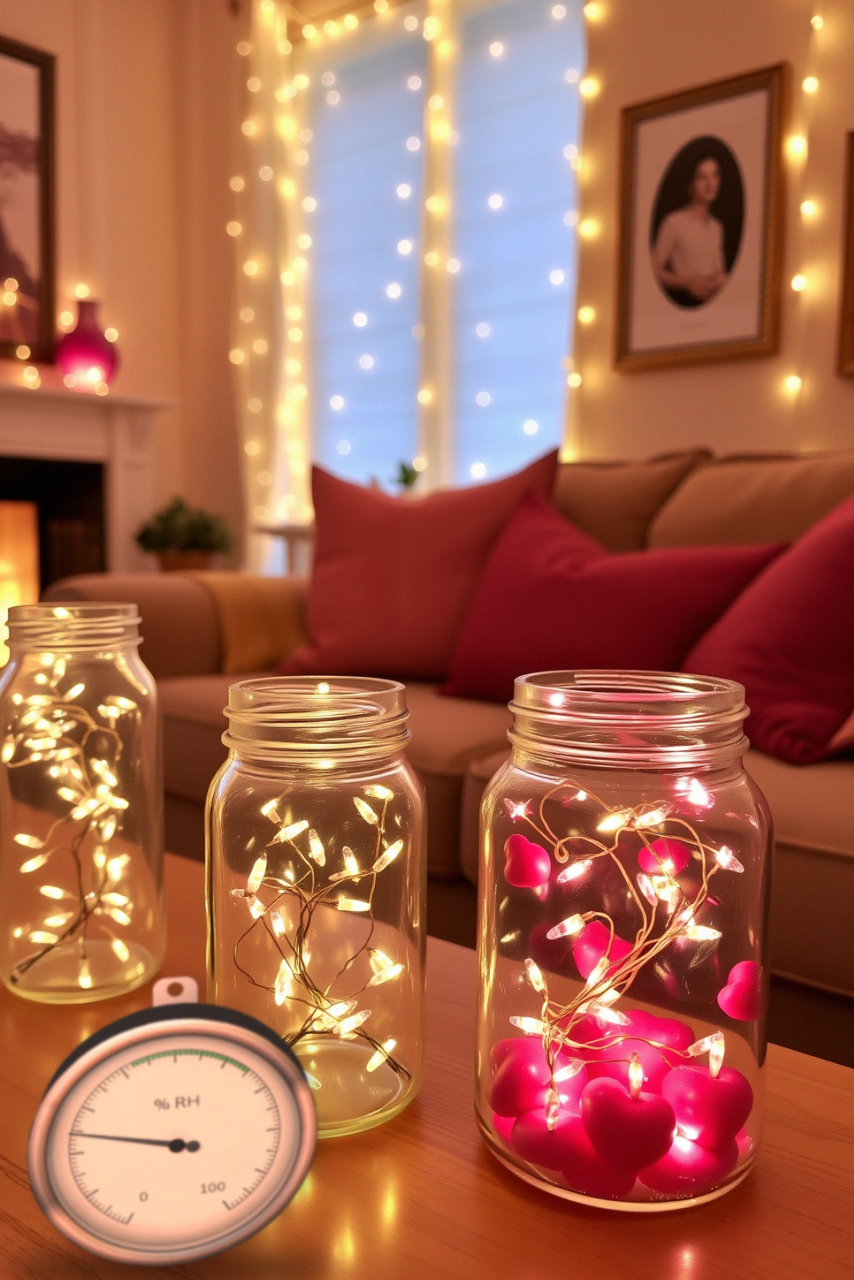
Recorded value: 25 %
